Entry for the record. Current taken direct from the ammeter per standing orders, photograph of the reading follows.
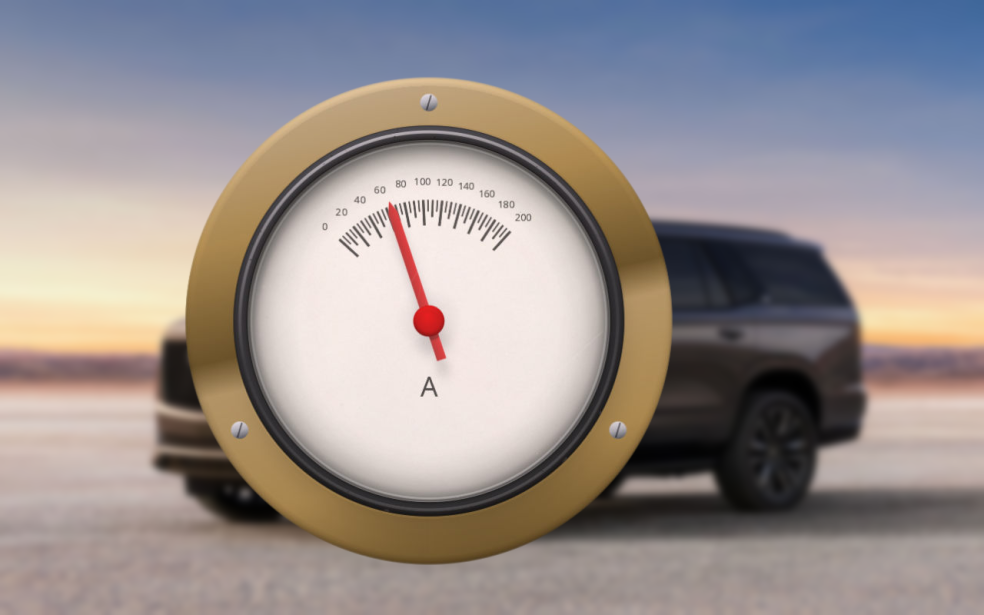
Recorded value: 65 A
